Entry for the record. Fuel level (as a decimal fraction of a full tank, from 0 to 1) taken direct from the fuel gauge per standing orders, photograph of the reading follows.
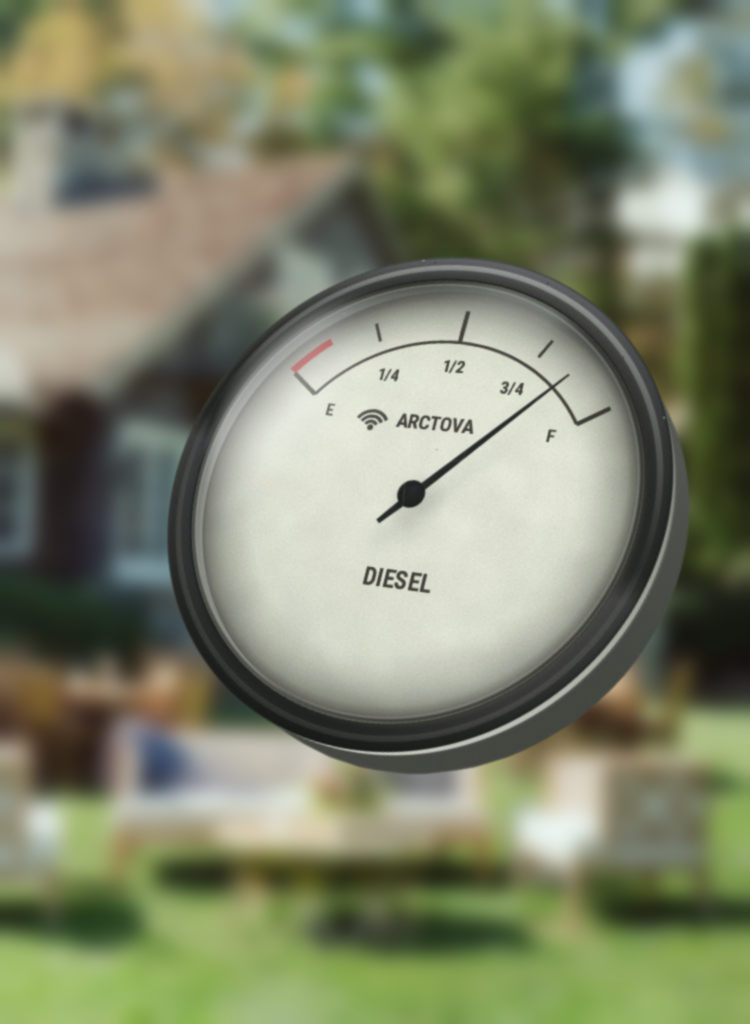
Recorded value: 0.875
